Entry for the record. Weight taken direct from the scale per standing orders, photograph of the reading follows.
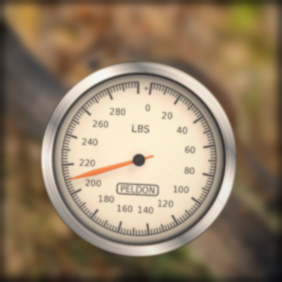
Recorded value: 210 lb
